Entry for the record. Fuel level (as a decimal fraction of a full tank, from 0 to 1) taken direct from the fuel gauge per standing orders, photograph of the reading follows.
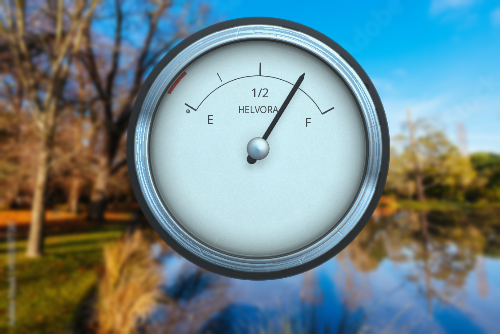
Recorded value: 0.75
